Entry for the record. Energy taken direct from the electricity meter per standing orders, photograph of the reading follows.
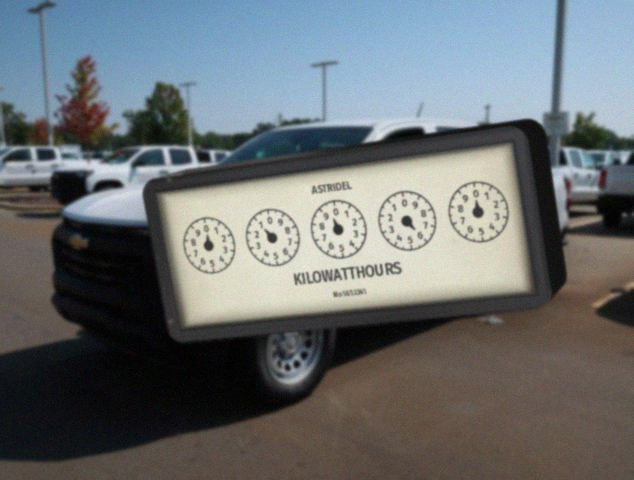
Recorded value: 960 kWh
